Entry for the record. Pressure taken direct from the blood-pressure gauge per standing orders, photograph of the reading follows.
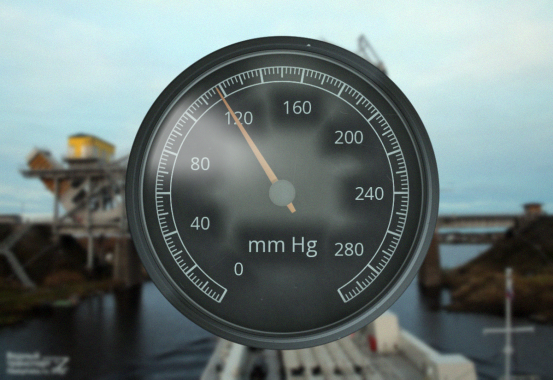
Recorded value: 118 mmHg
